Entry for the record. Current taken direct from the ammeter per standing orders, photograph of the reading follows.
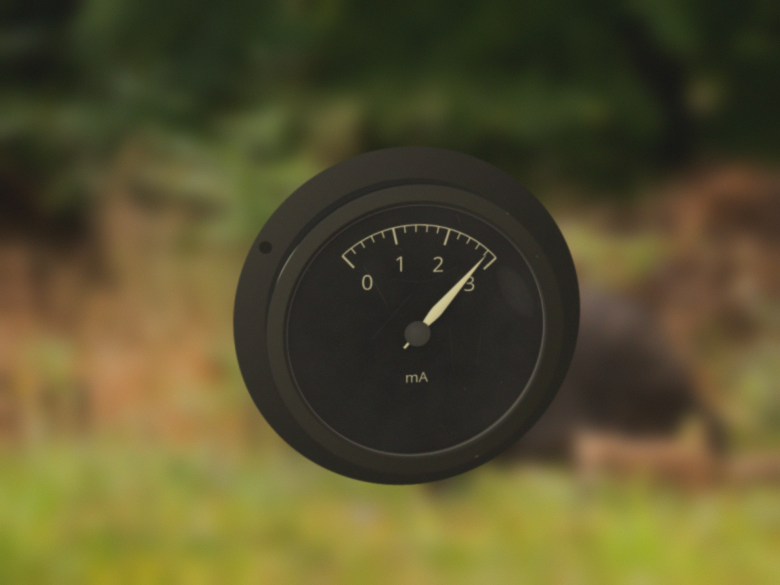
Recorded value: 2.8 mA
